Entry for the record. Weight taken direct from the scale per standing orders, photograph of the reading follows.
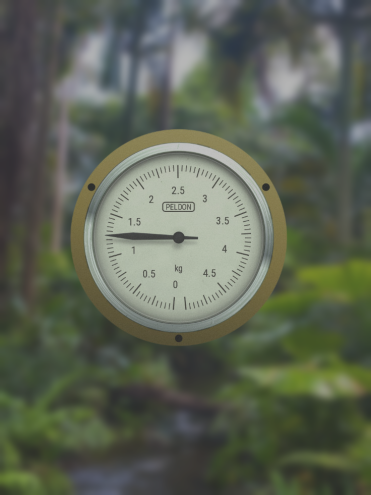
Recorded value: 1.25 kg
